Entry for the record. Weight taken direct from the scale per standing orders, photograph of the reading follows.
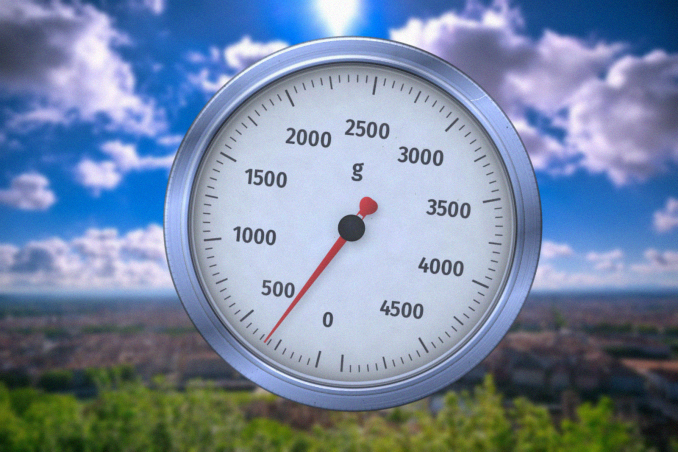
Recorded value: 325 g
